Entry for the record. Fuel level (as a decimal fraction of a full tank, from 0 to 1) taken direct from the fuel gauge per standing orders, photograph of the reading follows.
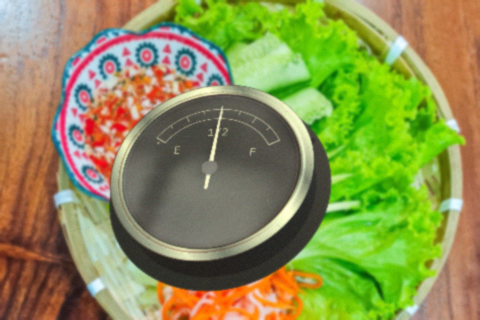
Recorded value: 0.5
